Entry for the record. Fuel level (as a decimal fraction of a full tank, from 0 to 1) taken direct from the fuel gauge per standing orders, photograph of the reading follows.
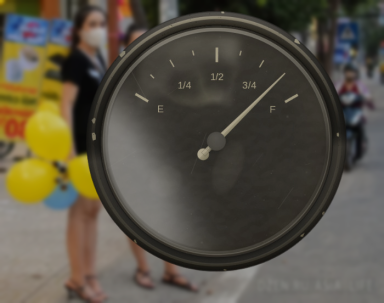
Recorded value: 0.875
